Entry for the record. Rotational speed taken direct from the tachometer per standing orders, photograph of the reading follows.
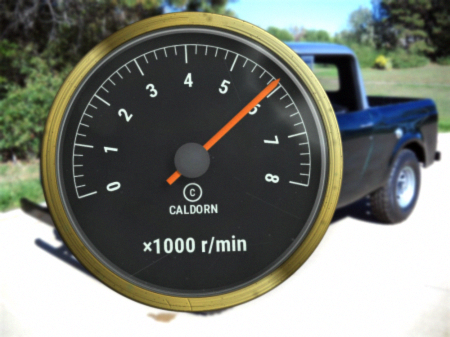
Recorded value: 5900 rpm
